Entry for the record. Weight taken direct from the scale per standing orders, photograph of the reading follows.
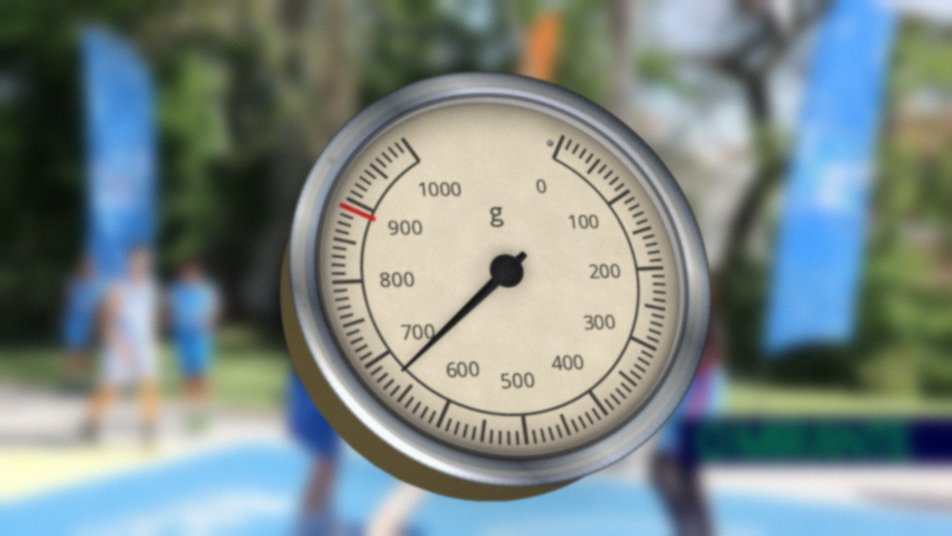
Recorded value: 670 g
